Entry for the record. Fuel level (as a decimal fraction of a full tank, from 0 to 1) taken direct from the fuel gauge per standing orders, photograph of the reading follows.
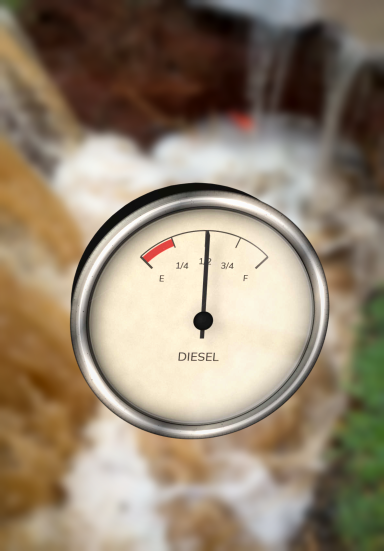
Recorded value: 0.5
